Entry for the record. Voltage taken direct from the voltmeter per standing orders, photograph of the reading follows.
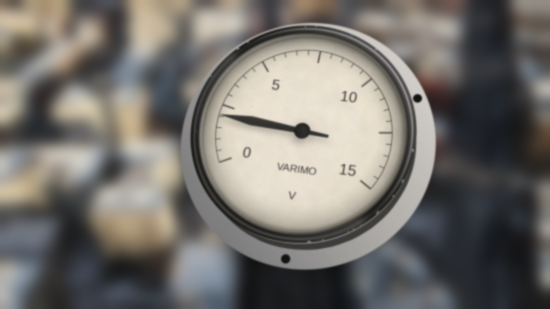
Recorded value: 2 V
